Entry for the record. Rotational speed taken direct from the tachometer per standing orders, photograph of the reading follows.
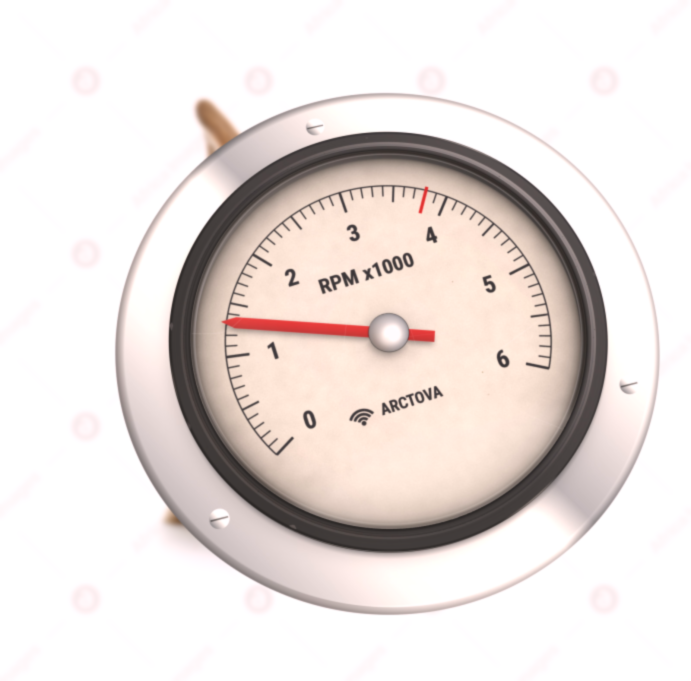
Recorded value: 1300 rpm
